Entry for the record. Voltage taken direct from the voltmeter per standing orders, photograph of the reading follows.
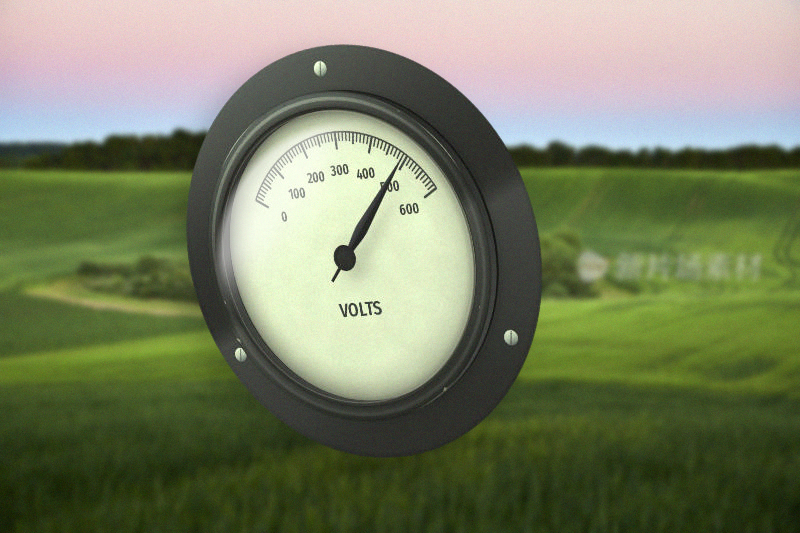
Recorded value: 500 V
